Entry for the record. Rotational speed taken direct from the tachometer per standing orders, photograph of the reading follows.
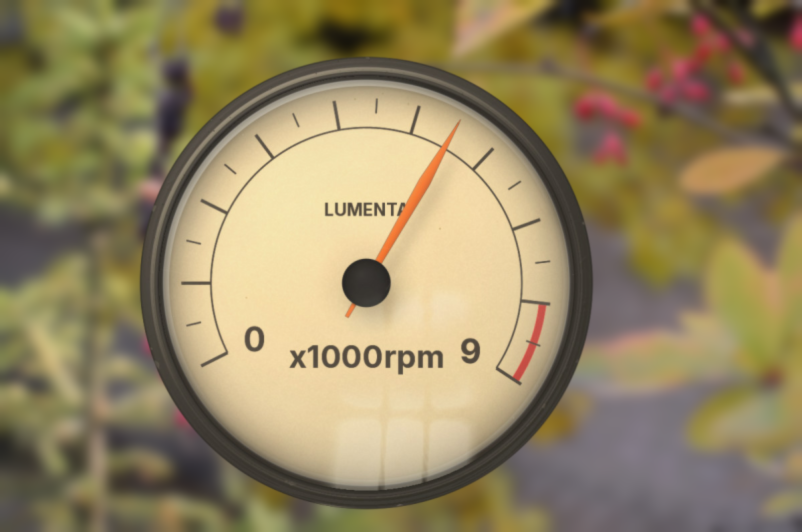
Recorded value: 5500 rpm
